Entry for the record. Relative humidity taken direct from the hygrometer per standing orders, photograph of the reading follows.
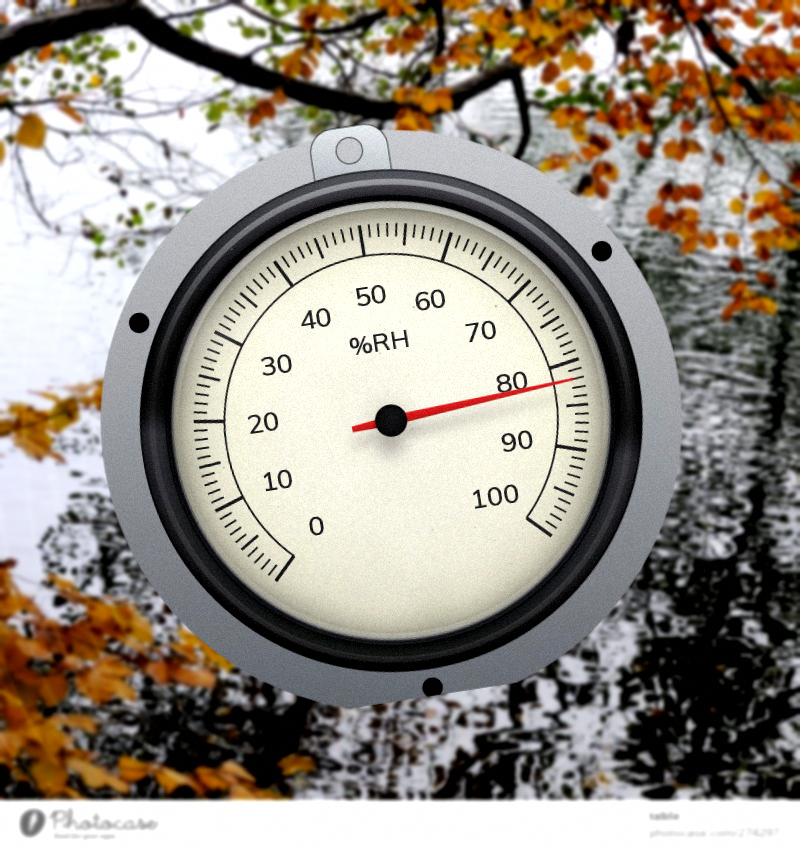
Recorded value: 82 %
